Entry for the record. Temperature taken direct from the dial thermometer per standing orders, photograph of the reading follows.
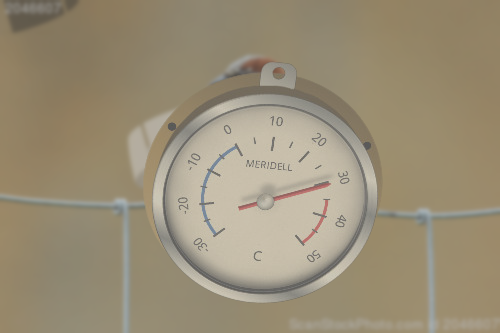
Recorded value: 30 °C
